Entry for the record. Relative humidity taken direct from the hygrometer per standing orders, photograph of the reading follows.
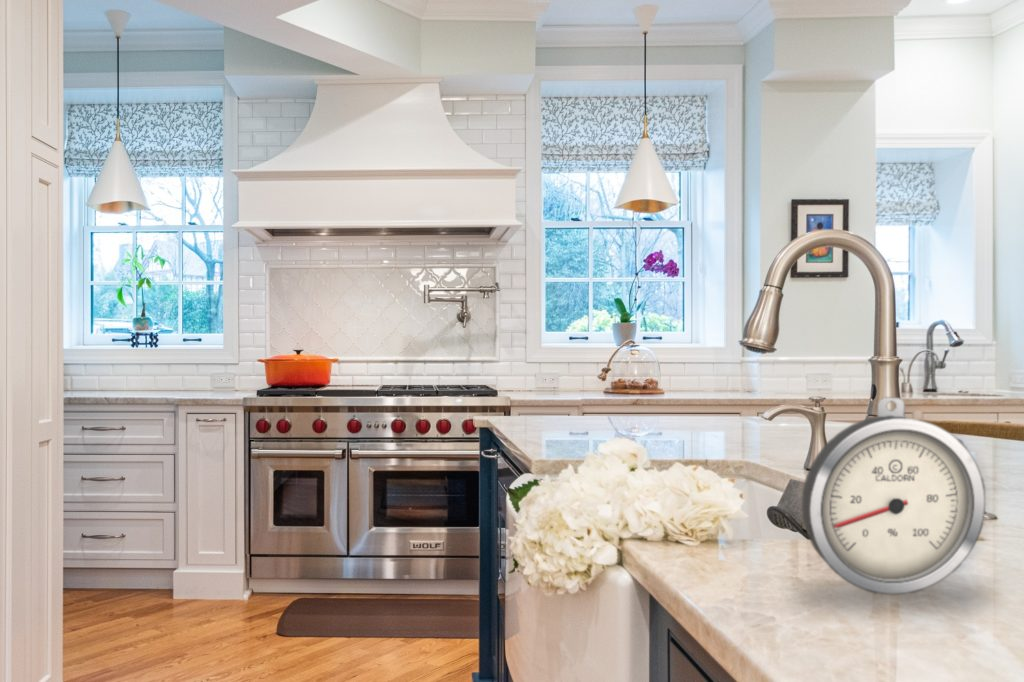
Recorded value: 10 %
